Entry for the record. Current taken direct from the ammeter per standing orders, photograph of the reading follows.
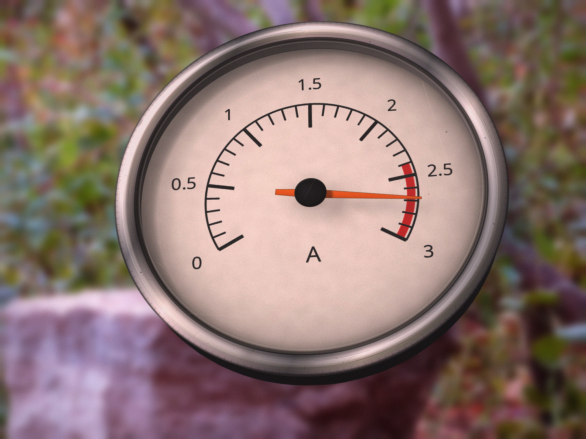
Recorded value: 2.7 A
